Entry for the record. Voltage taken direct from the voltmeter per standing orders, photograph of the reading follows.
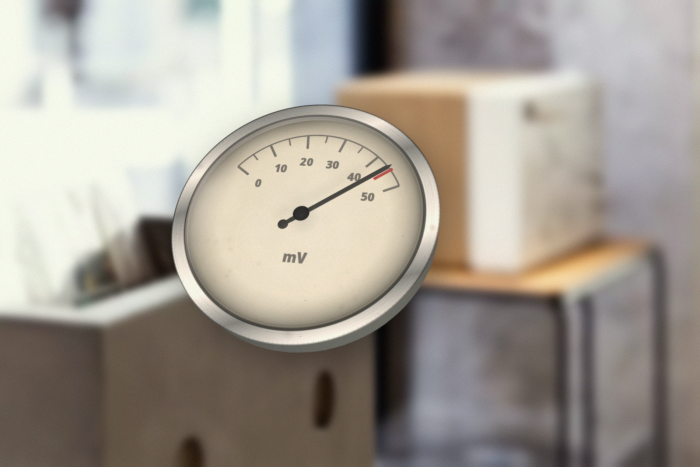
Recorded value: 45 mV
